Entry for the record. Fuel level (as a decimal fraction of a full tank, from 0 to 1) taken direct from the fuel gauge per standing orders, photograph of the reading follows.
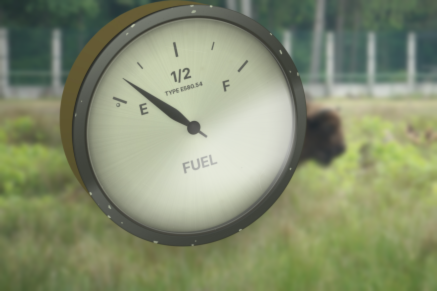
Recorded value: 0.125
